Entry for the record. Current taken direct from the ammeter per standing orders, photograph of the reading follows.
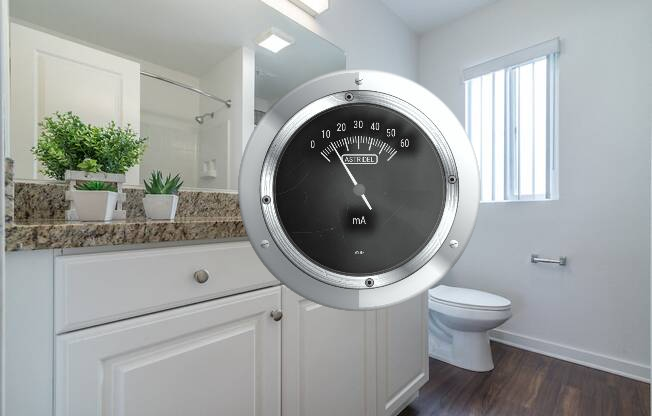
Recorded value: 10 mA
